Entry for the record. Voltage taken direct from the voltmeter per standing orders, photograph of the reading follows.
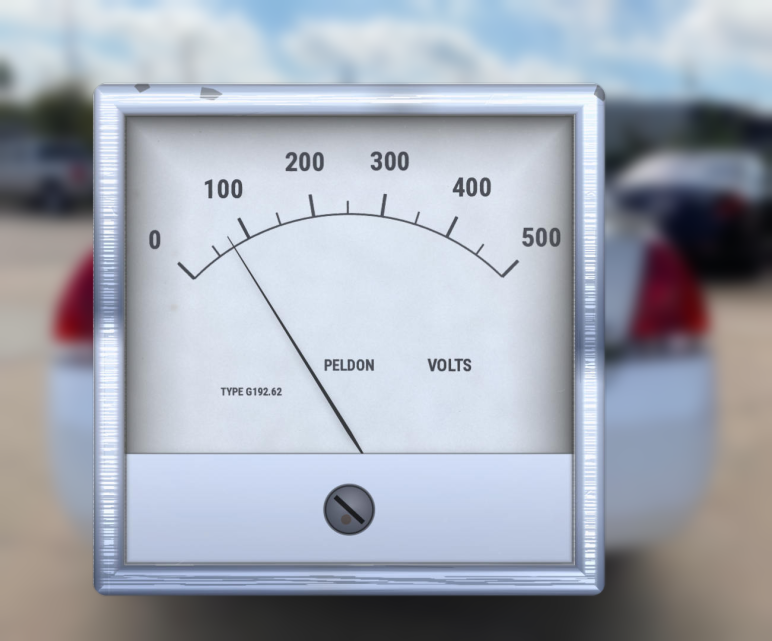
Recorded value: 75 V
